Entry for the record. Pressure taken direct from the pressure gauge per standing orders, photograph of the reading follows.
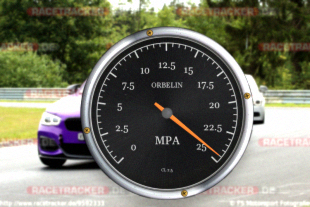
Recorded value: 24.5 MPa
